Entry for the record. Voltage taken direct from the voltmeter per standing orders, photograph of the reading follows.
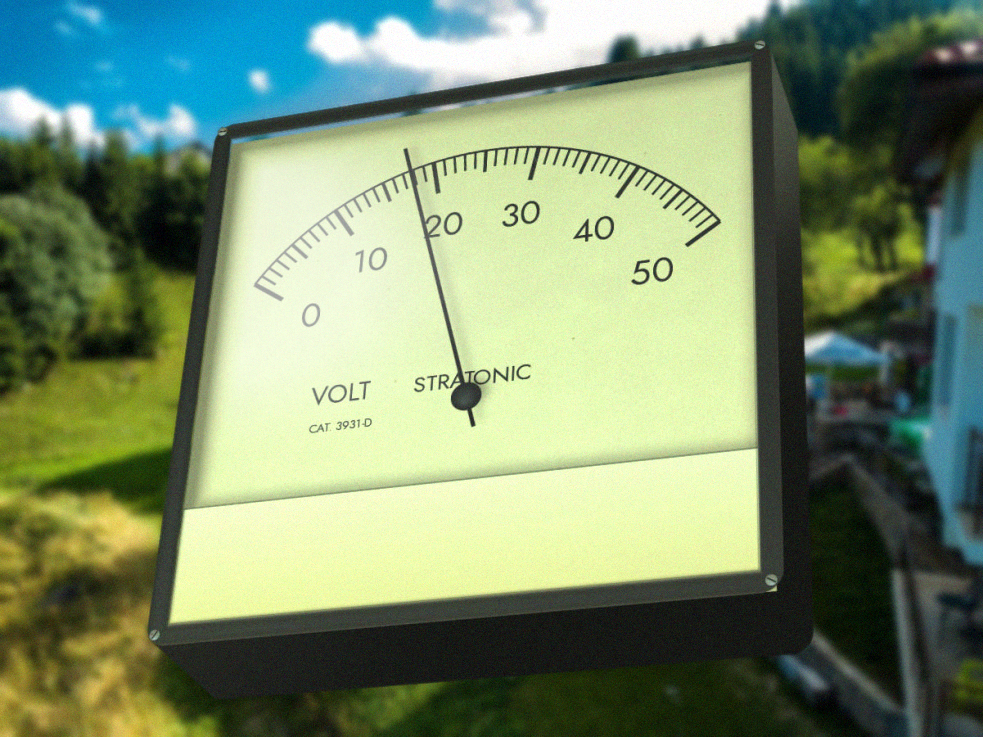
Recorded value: 18 V
